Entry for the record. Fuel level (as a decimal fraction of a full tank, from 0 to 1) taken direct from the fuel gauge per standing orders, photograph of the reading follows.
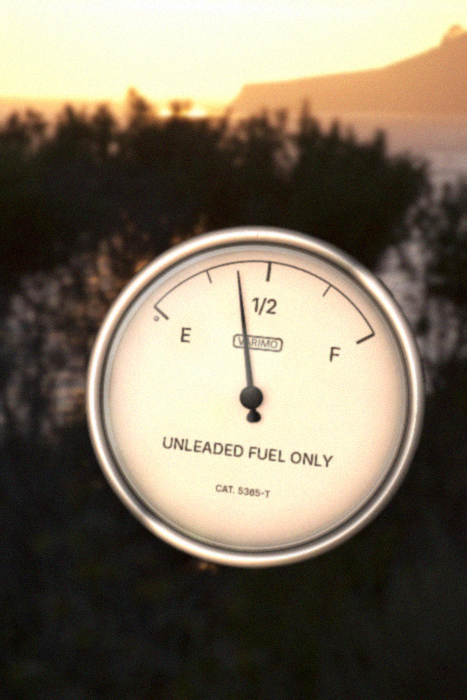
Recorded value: 0.375
